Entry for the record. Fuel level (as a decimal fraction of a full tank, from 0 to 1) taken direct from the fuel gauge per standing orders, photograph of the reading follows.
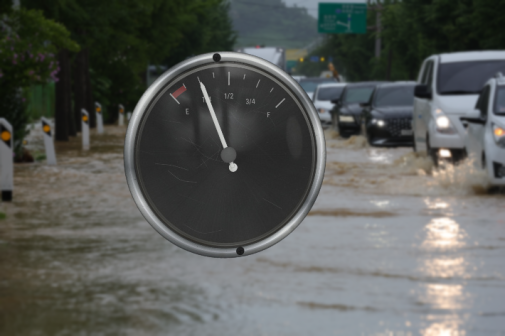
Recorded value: 0.25
